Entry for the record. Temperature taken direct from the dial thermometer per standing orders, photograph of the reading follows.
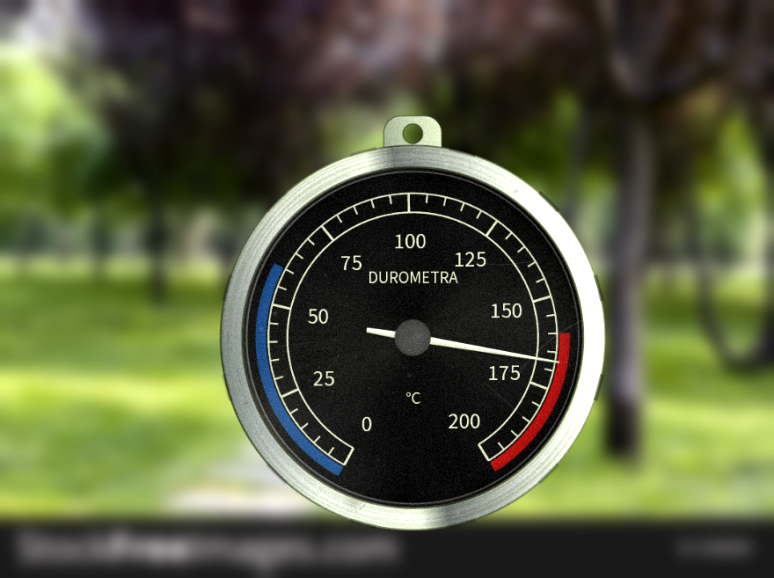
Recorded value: 167.5 °C
